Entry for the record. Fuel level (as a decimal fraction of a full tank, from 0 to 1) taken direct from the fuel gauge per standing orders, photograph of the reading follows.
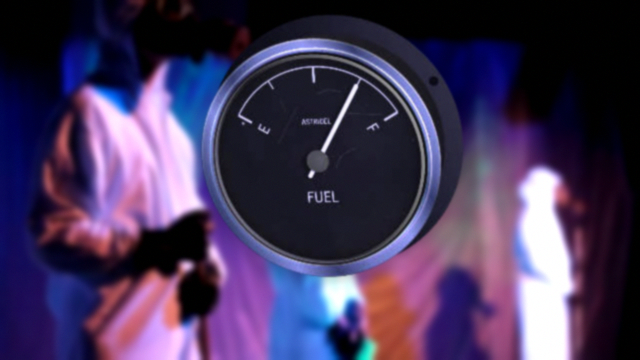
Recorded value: 0.75
